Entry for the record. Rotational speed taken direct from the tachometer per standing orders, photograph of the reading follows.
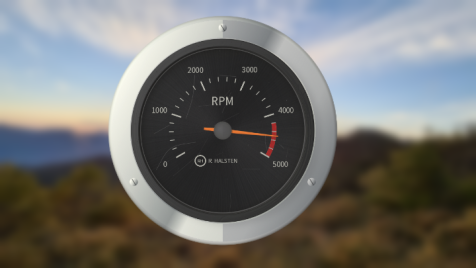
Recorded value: 4500 rpm
